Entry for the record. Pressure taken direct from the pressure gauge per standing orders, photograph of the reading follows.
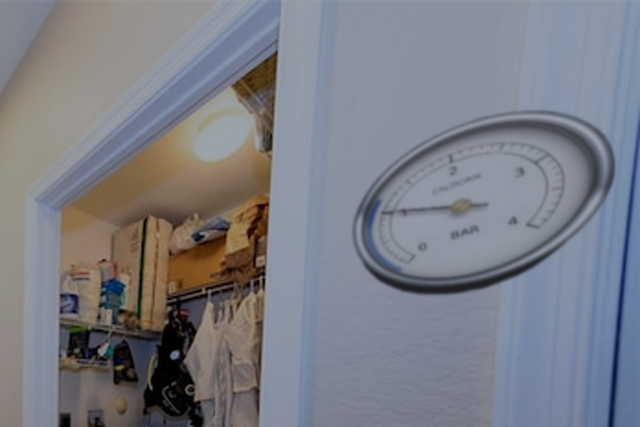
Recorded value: 1 bar
